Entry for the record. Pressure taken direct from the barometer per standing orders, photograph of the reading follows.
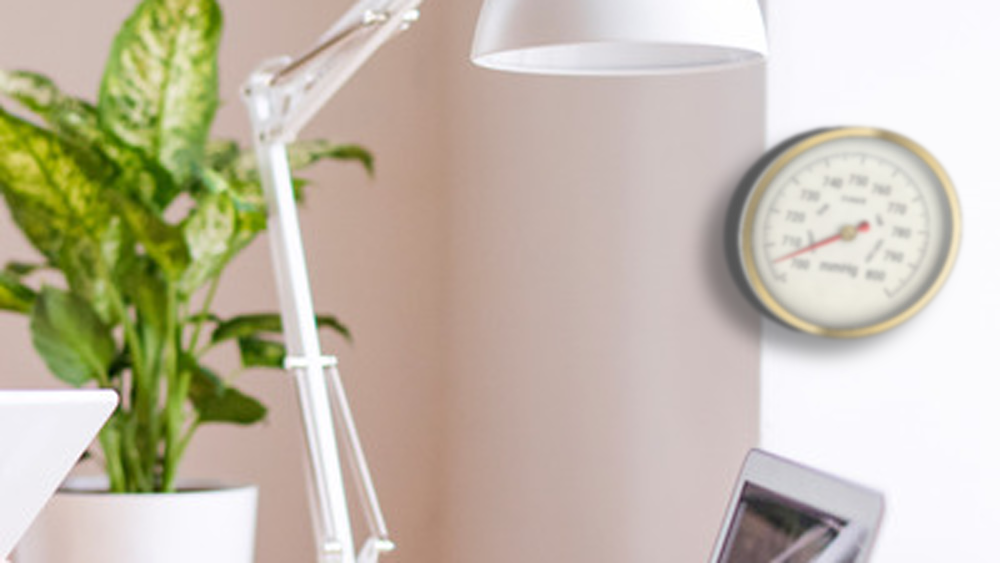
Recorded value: 705 mmHg
